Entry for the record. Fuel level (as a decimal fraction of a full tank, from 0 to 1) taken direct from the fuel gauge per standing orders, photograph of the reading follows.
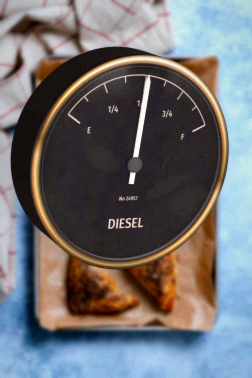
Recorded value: 0.5
